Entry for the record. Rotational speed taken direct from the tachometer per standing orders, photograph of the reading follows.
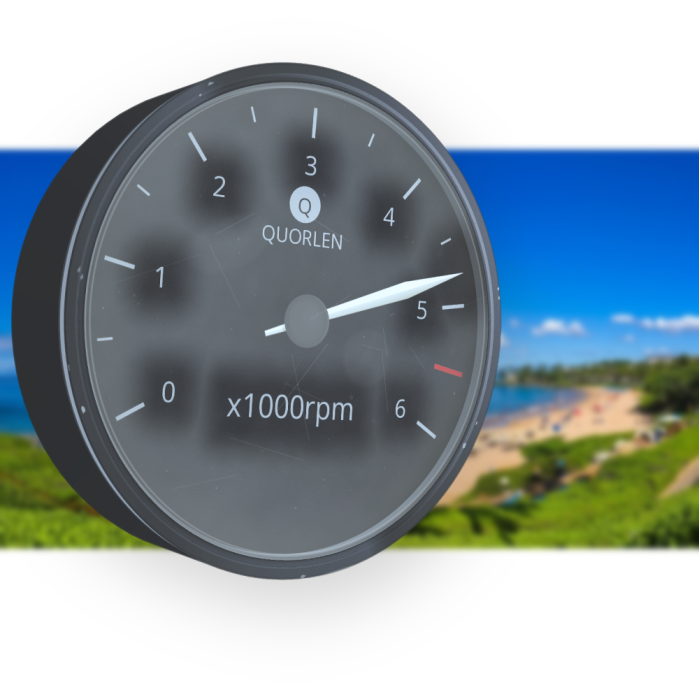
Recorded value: 4750 rpm
